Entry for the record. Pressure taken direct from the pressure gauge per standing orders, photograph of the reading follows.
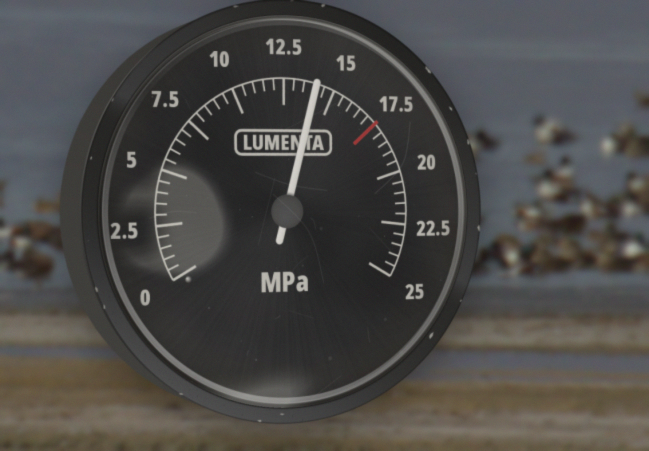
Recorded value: 14 MPa
